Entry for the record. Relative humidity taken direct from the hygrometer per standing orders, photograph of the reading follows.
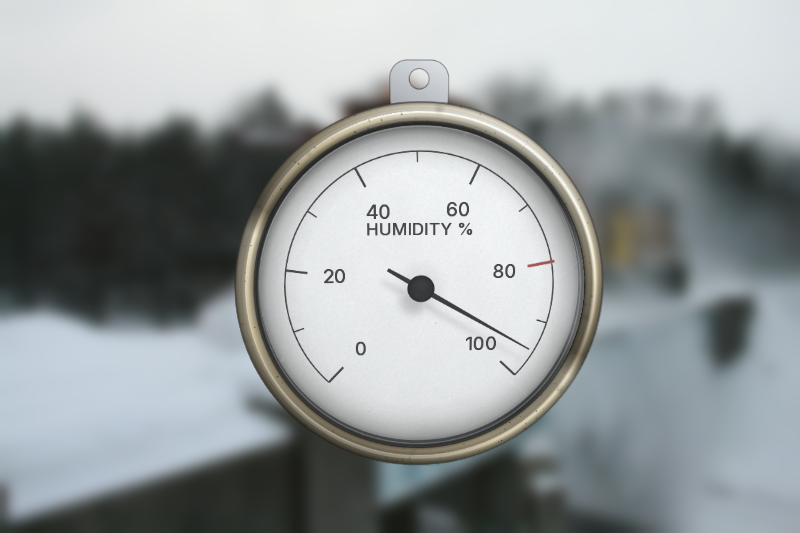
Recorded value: 95 %
